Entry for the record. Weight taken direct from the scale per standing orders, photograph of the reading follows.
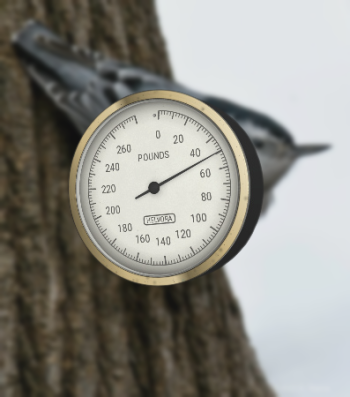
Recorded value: 50 lb
